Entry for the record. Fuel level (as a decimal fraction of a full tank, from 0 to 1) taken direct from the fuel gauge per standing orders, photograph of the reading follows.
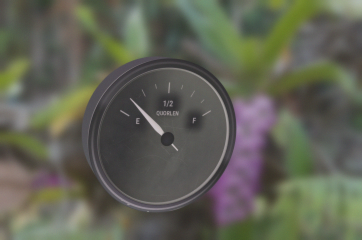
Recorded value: 0.125
